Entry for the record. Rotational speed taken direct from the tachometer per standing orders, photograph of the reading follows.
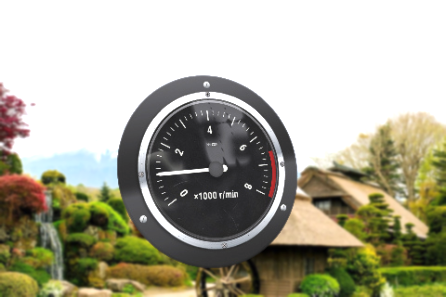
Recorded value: 1000 rpm
